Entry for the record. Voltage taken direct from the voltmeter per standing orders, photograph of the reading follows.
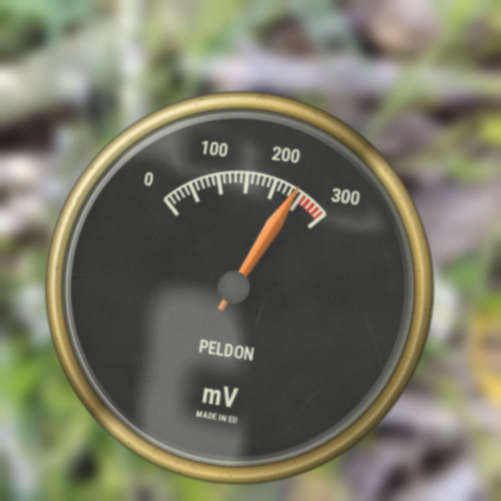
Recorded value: 240 mV
